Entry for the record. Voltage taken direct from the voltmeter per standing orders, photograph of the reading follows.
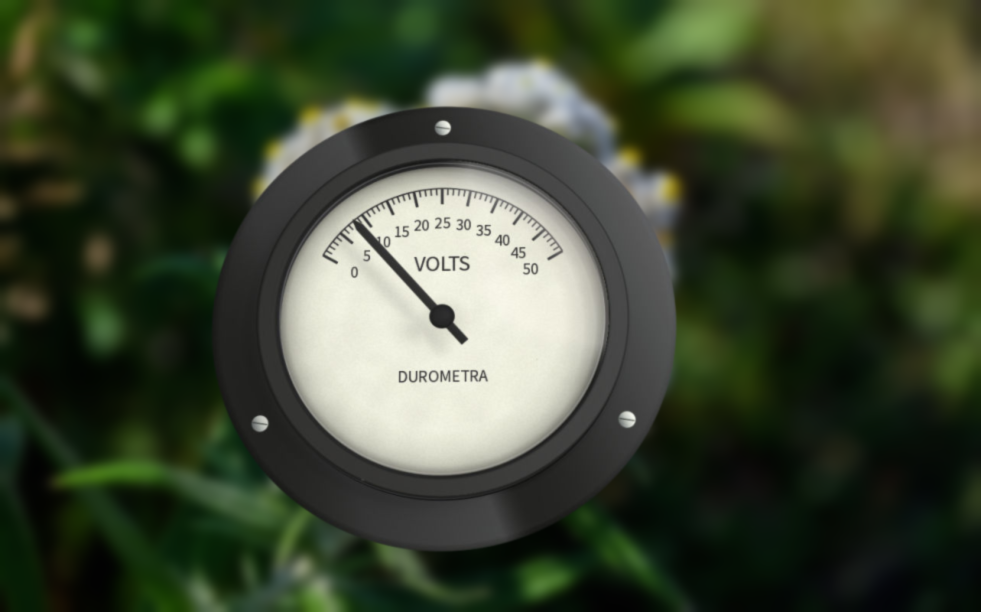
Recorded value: 8 V
